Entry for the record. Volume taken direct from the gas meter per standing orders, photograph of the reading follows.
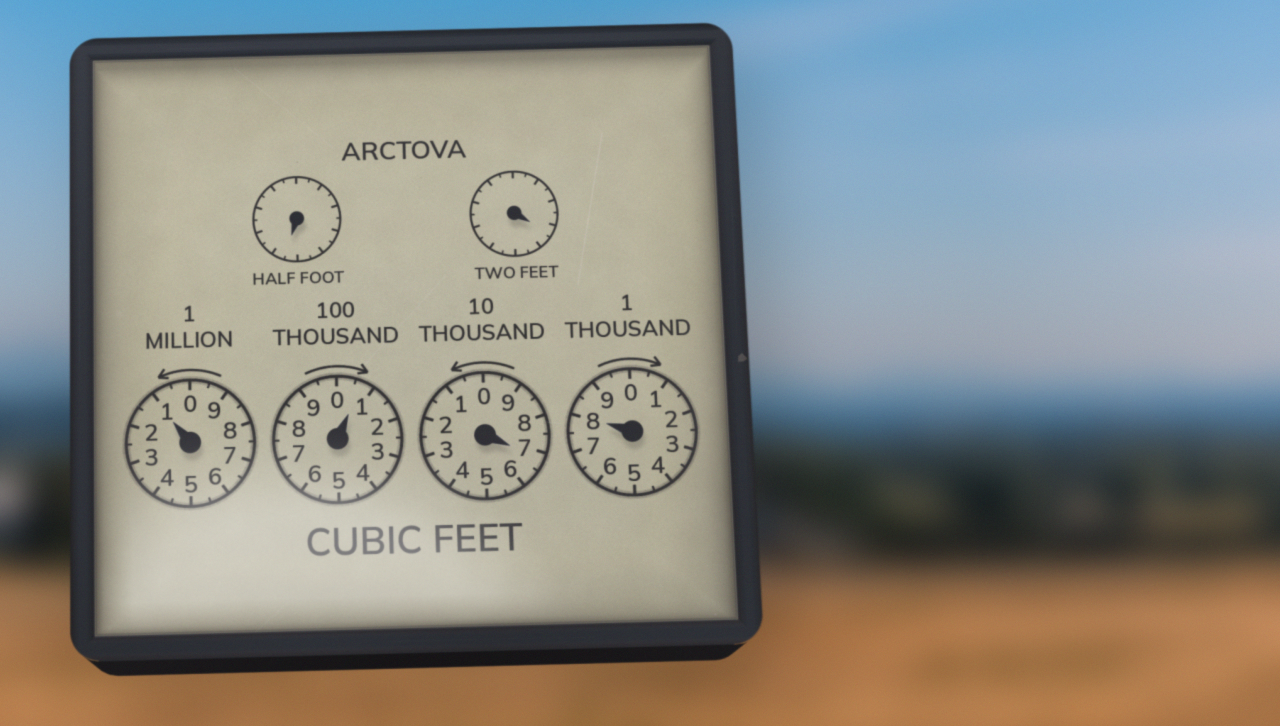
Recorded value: 106800 ft³
